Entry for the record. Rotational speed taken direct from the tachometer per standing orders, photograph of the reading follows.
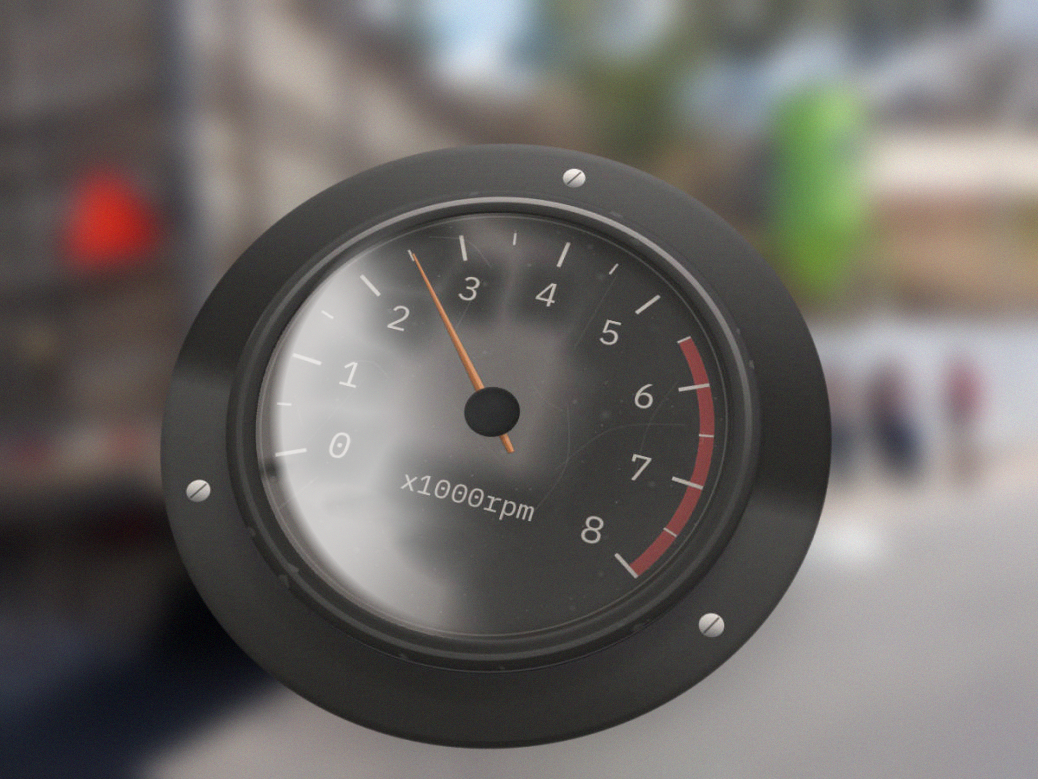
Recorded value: 2500 rpm
